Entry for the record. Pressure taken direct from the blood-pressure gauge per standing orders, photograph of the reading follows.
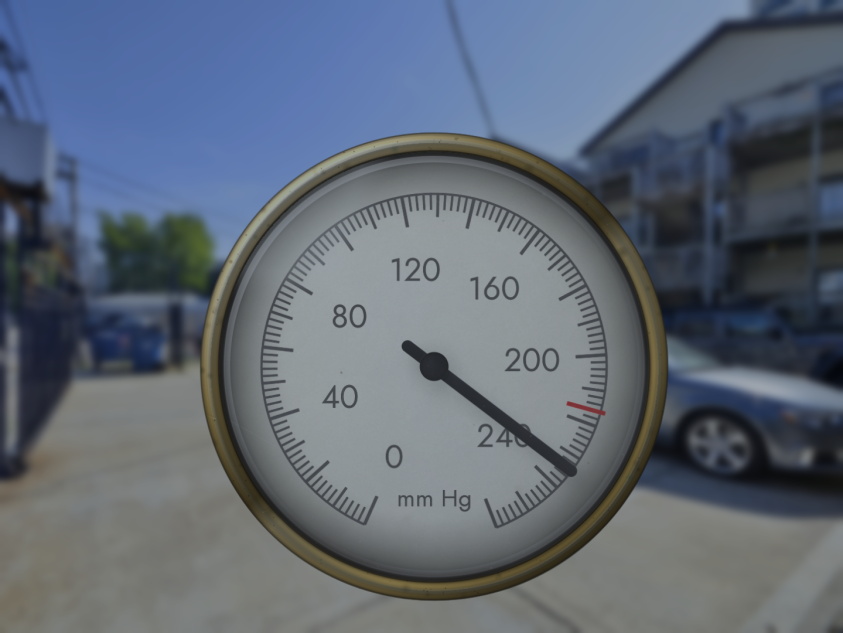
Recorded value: 234 mmHg
